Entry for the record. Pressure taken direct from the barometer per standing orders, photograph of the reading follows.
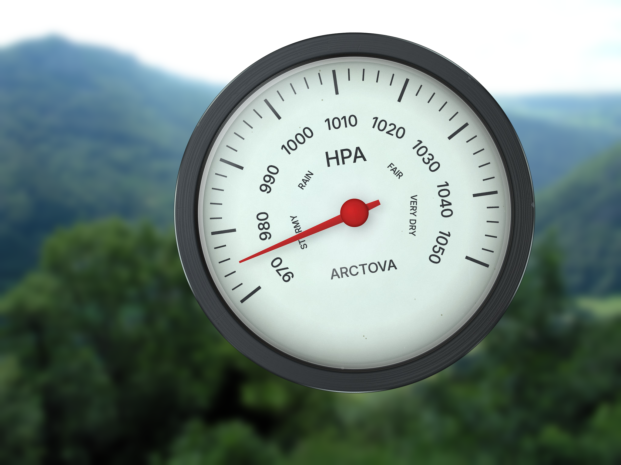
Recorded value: 975 hPa
